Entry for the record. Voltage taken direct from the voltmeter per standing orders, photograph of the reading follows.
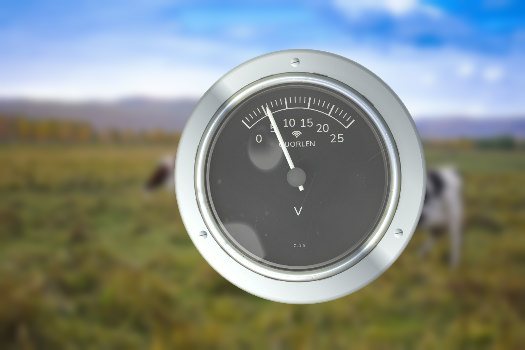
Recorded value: 6 V
